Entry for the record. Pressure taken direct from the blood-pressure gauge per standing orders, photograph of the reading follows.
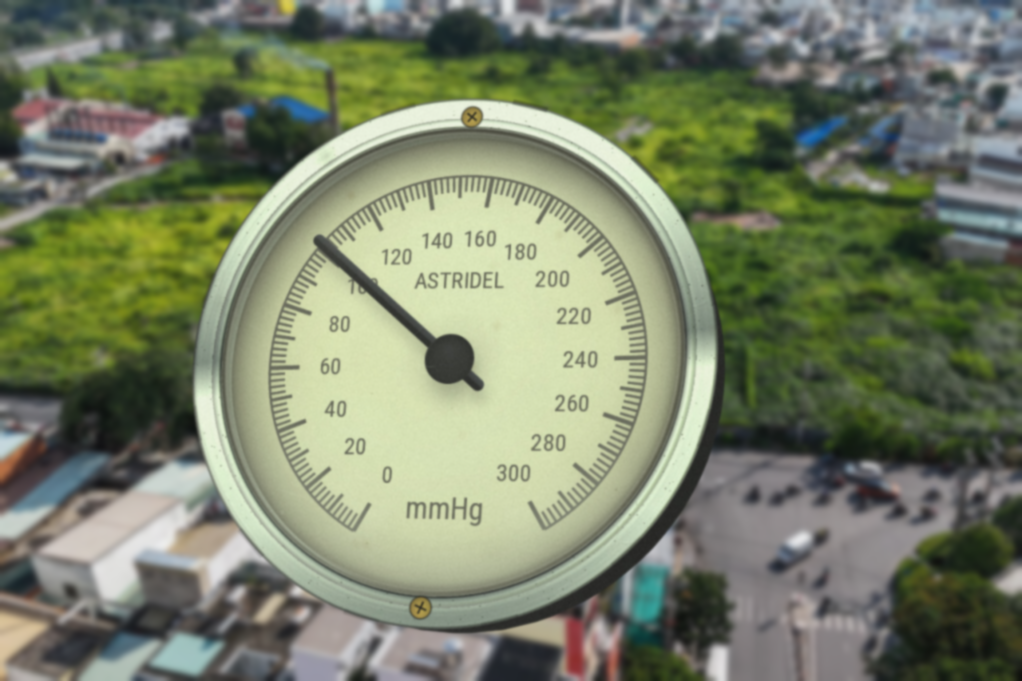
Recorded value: 102 mmHg
